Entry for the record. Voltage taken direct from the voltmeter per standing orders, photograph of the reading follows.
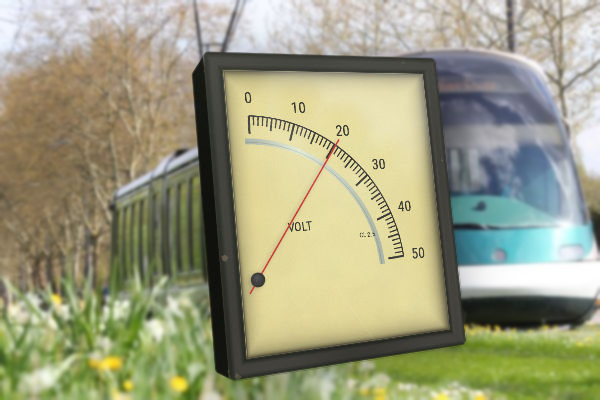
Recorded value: 20 V
